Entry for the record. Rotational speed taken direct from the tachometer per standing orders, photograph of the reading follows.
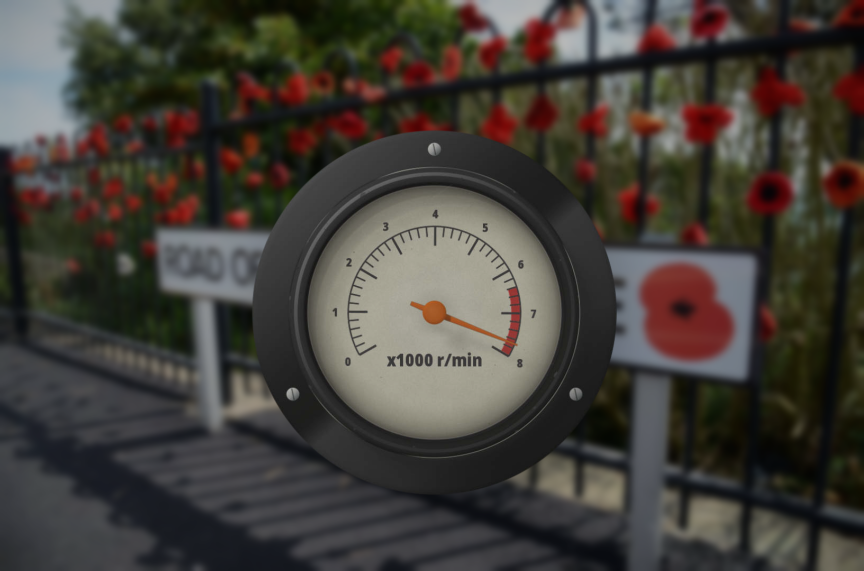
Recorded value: 7700 rpm
